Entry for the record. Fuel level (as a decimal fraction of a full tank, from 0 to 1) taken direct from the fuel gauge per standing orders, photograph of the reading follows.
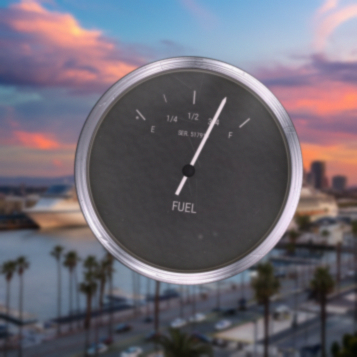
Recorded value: 0.75
